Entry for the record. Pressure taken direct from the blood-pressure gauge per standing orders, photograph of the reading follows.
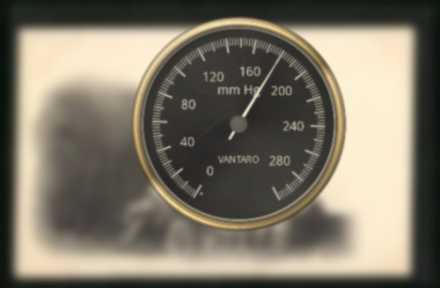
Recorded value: 180 mmHg
